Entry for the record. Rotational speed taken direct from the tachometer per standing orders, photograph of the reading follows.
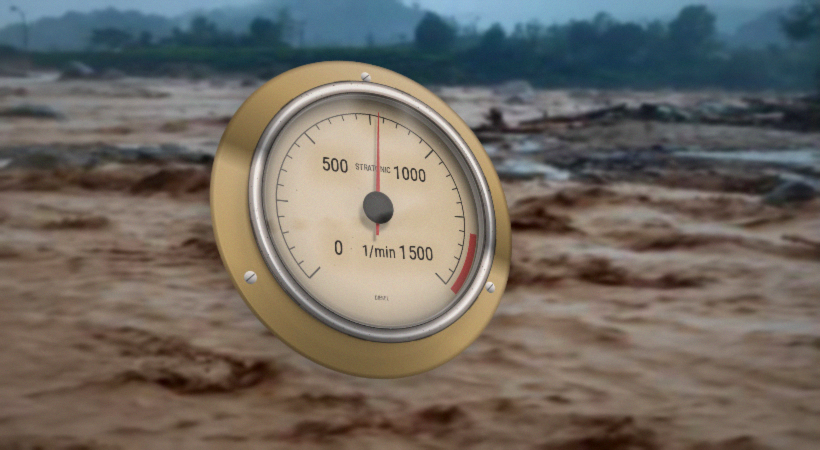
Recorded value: 775 rpm
